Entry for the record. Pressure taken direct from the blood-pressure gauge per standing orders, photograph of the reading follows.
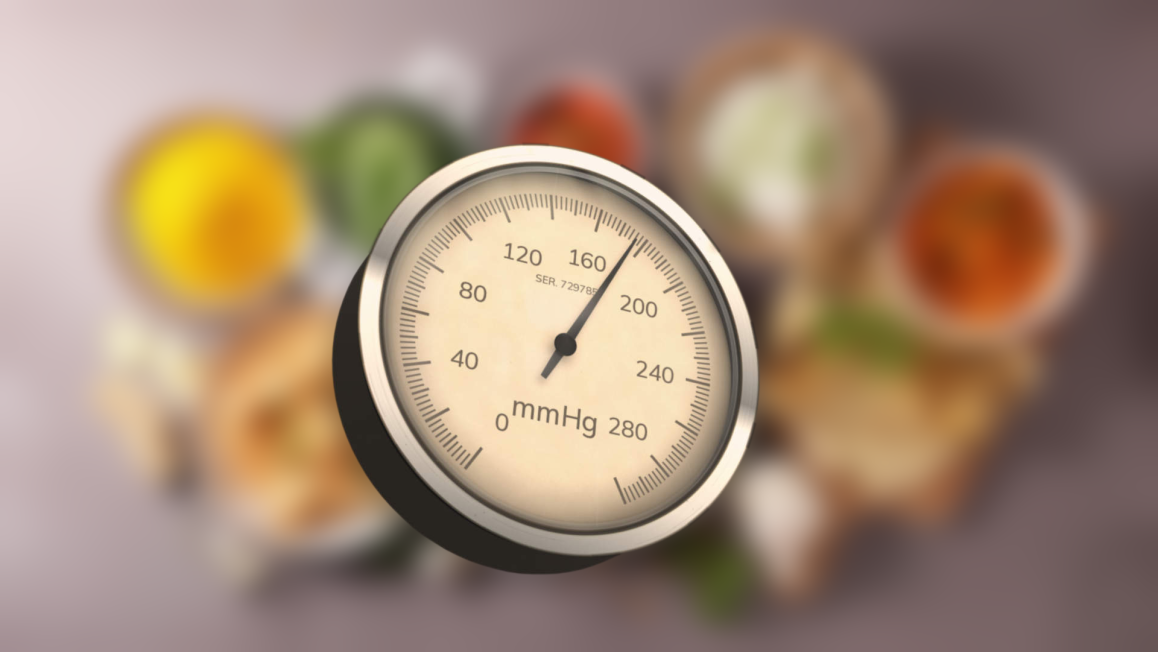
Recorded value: 176 mmHg
